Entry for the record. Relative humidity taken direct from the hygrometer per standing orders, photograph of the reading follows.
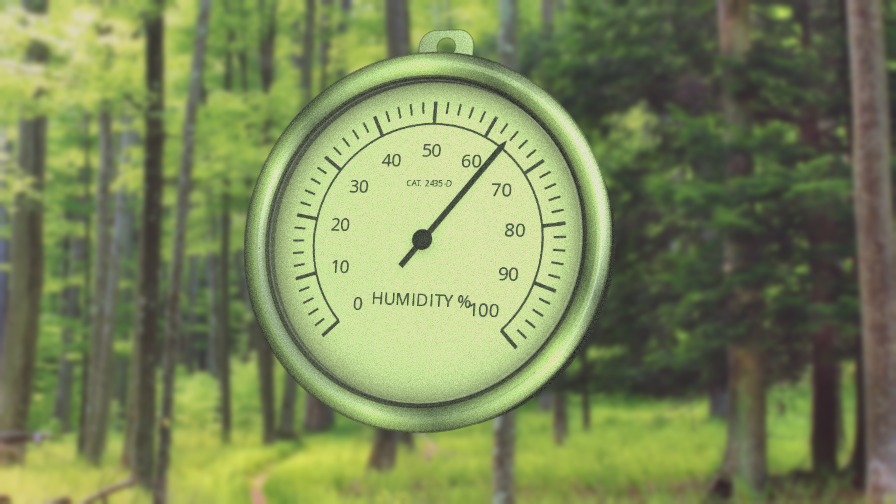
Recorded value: 64 %
